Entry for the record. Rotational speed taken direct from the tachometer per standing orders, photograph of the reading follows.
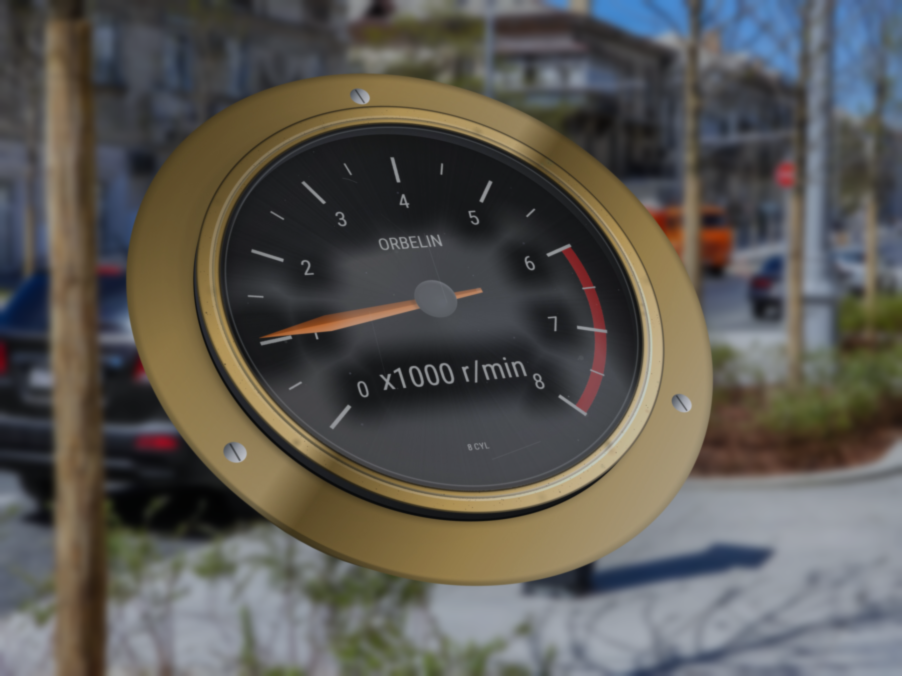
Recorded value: 1000 rpm
